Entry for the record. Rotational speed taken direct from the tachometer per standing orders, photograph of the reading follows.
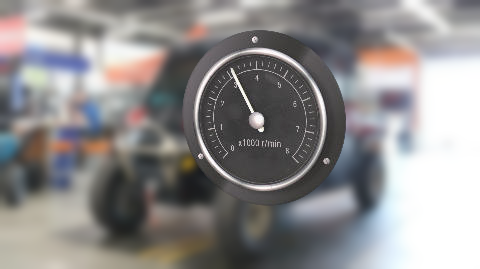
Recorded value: 3200 rpm
